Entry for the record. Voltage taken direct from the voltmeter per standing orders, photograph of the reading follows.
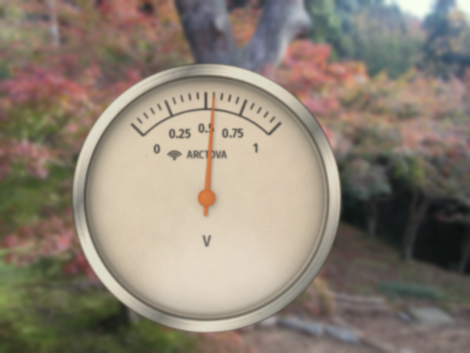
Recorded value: 0.55 V
